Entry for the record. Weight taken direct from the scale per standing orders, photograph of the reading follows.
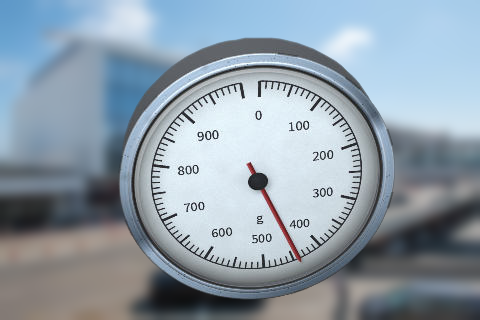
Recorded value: 440 g
